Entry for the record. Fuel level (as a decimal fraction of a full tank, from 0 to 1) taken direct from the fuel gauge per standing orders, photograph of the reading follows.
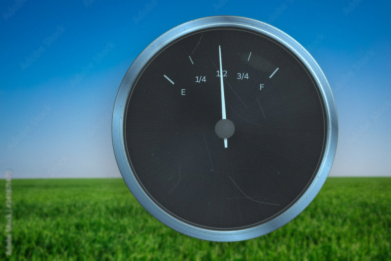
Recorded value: 0.5
